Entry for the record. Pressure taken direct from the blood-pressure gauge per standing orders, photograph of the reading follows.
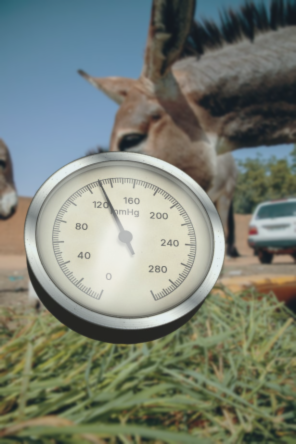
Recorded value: 130 mmHg
